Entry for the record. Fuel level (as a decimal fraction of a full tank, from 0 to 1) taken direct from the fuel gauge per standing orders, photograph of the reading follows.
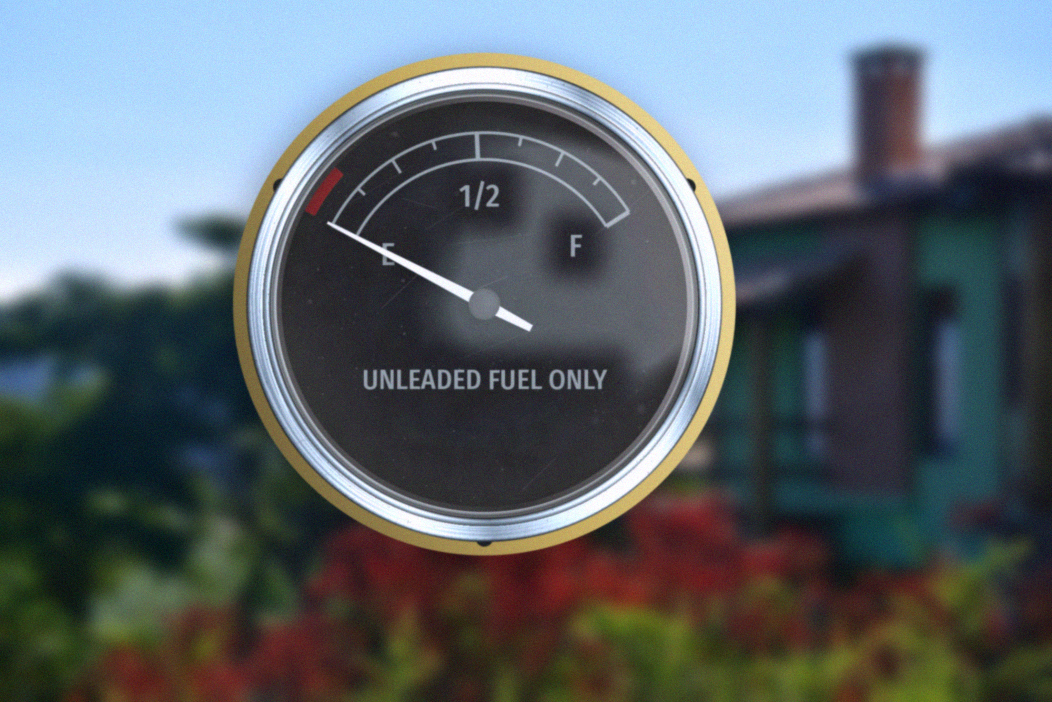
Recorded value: 0
